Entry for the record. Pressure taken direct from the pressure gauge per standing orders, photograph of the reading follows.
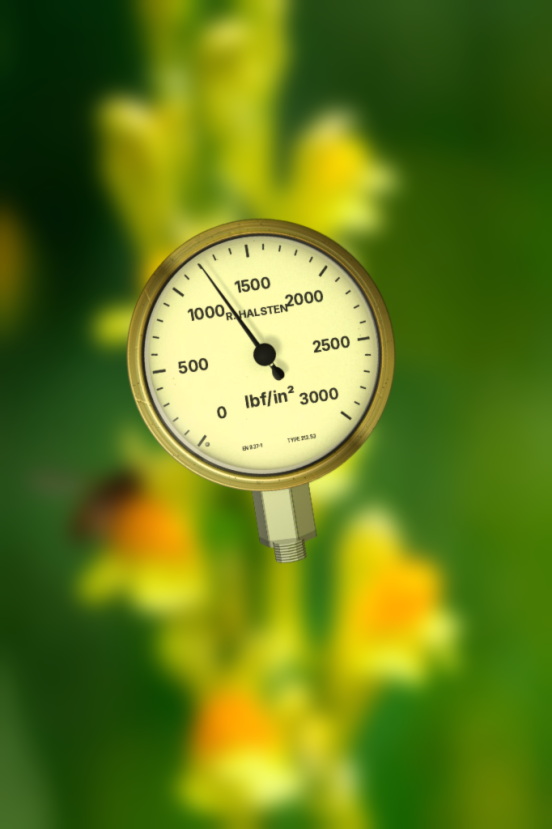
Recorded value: 1200 psi
